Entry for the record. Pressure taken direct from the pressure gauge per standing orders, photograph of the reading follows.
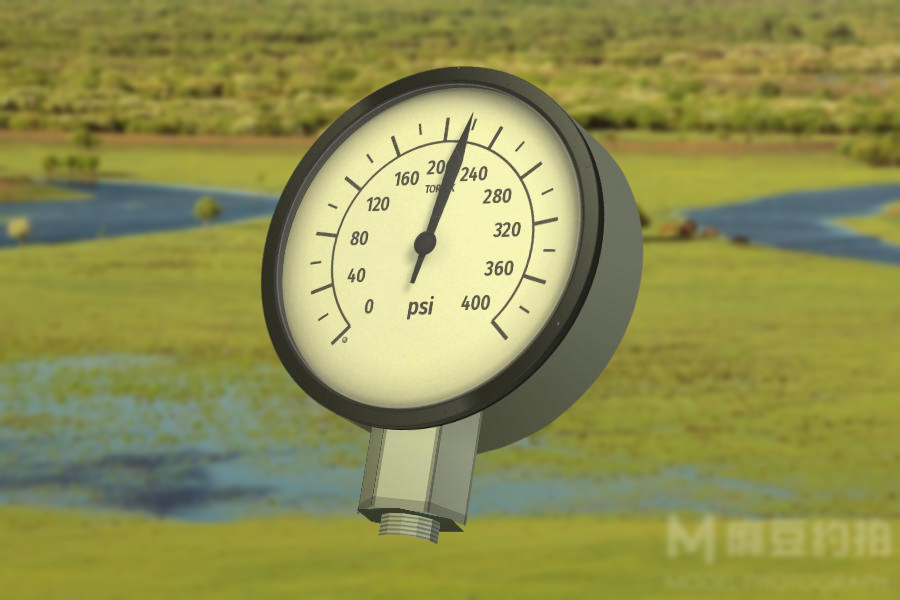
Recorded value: 220 psi
